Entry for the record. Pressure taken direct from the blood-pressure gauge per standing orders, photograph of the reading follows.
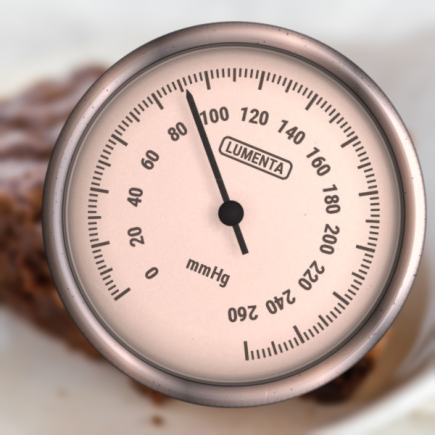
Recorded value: 92 mmHg
